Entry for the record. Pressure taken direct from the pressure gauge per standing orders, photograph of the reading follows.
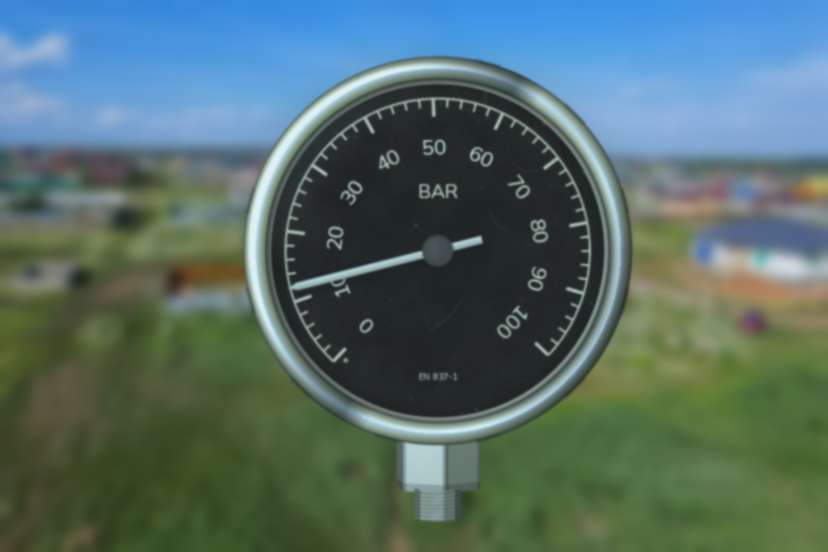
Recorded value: 12 bar
